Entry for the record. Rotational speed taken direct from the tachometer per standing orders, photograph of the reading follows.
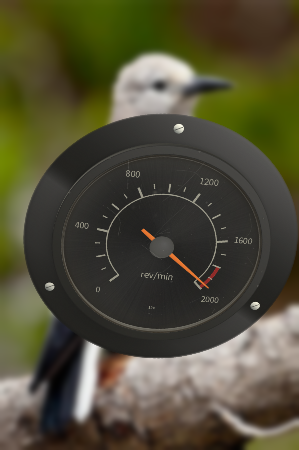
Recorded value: 1950 rpm
